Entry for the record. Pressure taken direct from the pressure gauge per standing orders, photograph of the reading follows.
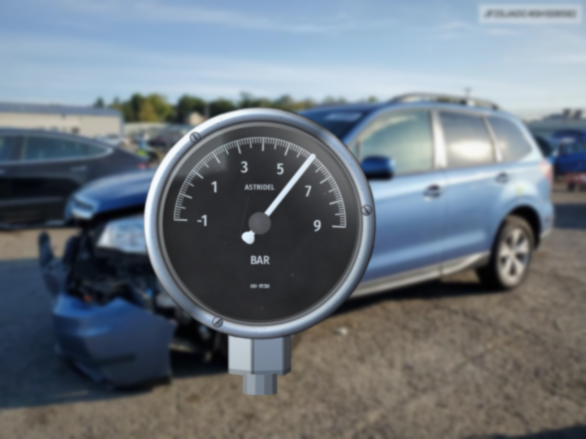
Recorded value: 6 bar
